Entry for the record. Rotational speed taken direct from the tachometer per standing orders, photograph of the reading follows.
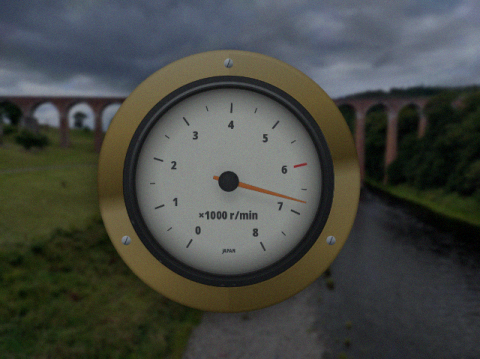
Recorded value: 6750 rpm
